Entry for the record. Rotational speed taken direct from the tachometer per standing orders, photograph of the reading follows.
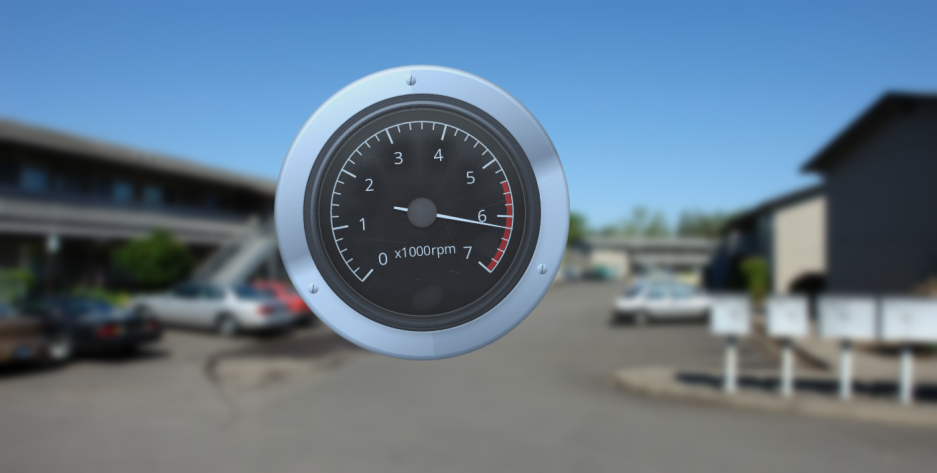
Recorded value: 6200 rpm
